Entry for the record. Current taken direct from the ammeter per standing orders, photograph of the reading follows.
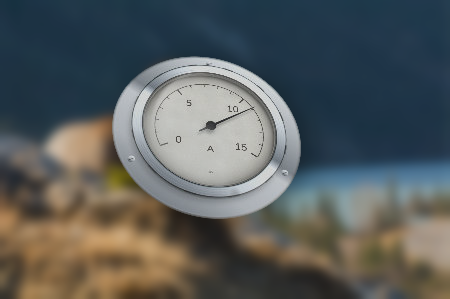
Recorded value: 11 A
